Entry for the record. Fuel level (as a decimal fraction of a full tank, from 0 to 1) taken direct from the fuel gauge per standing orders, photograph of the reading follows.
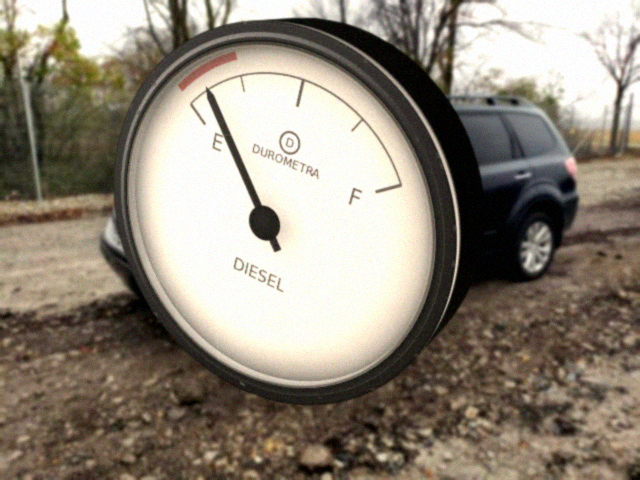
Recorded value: 0.125
